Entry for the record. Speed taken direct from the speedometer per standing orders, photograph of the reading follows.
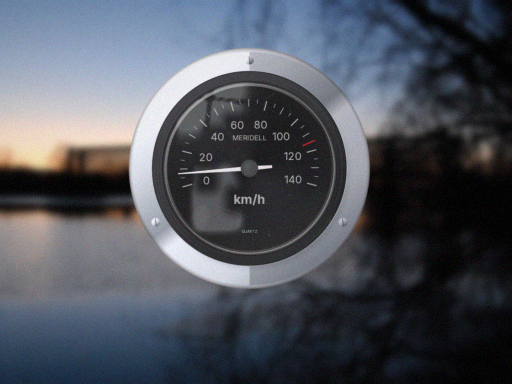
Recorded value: 7.5 km/h
